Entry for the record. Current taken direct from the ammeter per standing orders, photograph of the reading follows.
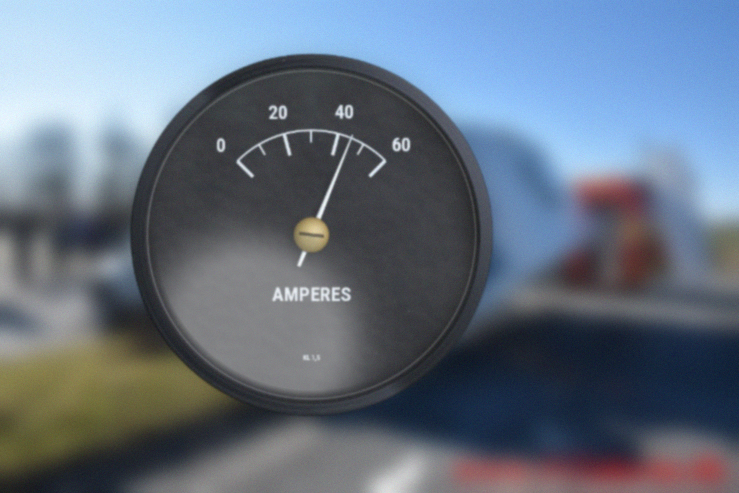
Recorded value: 45 A
